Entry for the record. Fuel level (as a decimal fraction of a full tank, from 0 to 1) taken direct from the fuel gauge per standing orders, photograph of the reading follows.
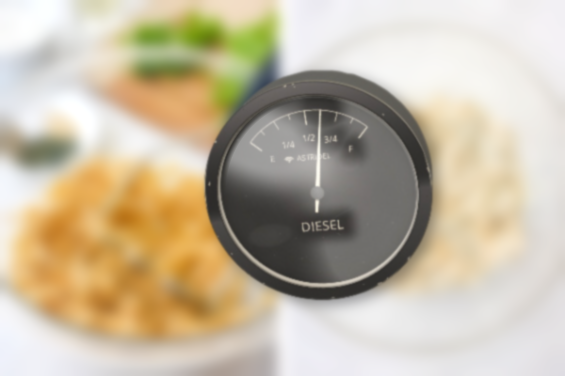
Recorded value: 0.625
